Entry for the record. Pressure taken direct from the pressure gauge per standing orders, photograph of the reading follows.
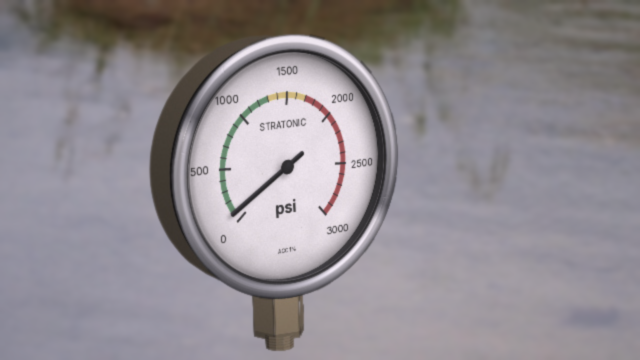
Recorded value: 100 psi
